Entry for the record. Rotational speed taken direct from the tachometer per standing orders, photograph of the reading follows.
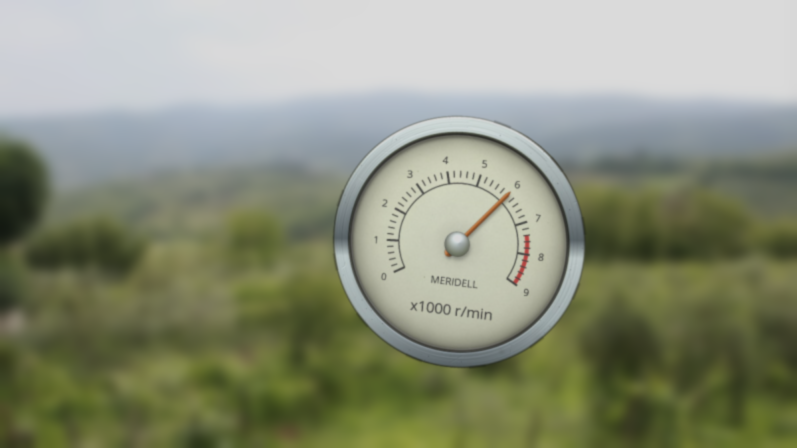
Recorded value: 6000 rpm
